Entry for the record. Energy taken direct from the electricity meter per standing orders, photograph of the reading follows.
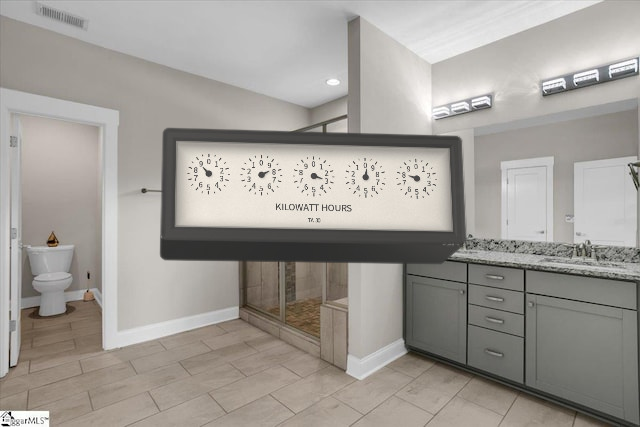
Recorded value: 88298 kWh
